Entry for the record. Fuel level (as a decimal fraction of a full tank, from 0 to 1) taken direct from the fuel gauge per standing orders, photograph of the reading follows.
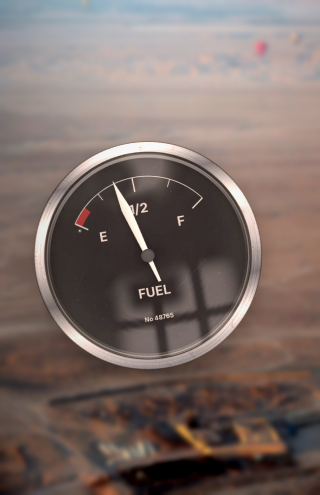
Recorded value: 0.375
